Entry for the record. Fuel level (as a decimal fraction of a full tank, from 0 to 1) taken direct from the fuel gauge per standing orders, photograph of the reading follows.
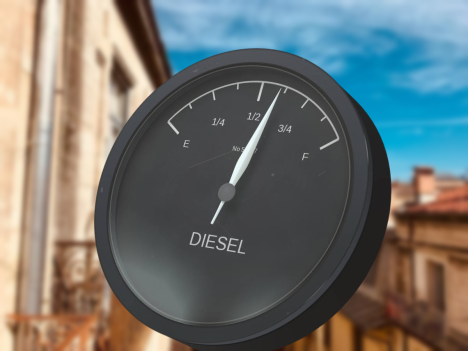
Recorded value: 0.625
